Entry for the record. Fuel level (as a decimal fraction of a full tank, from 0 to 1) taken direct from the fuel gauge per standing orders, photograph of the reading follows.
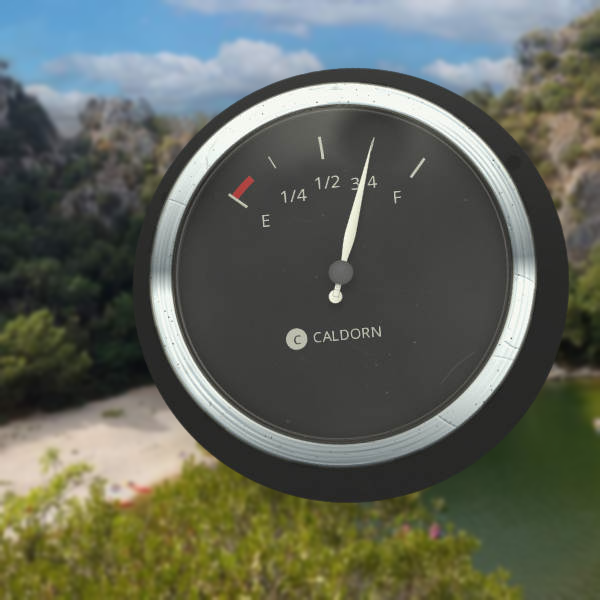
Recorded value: 0.75
